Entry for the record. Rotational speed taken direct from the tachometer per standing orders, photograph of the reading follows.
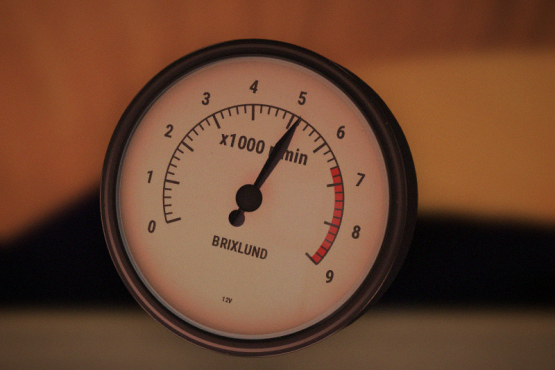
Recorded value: 5200 rpm
